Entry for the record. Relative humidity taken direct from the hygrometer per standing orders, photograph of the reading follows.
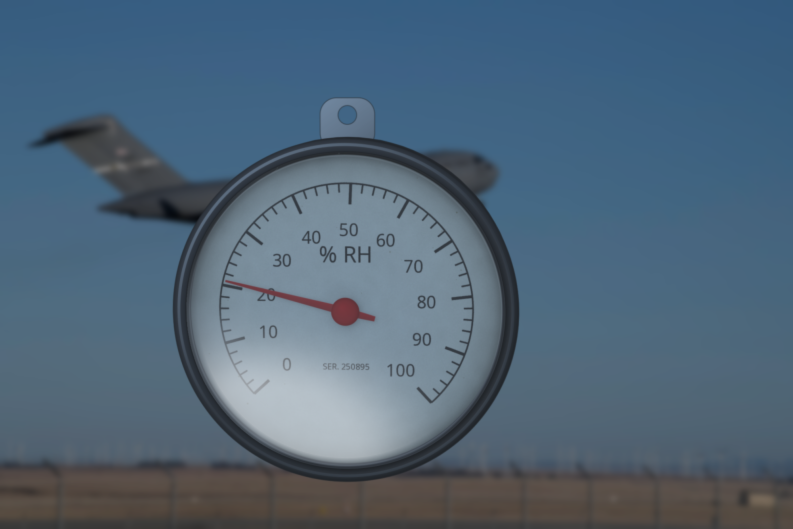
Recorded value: 21 %
